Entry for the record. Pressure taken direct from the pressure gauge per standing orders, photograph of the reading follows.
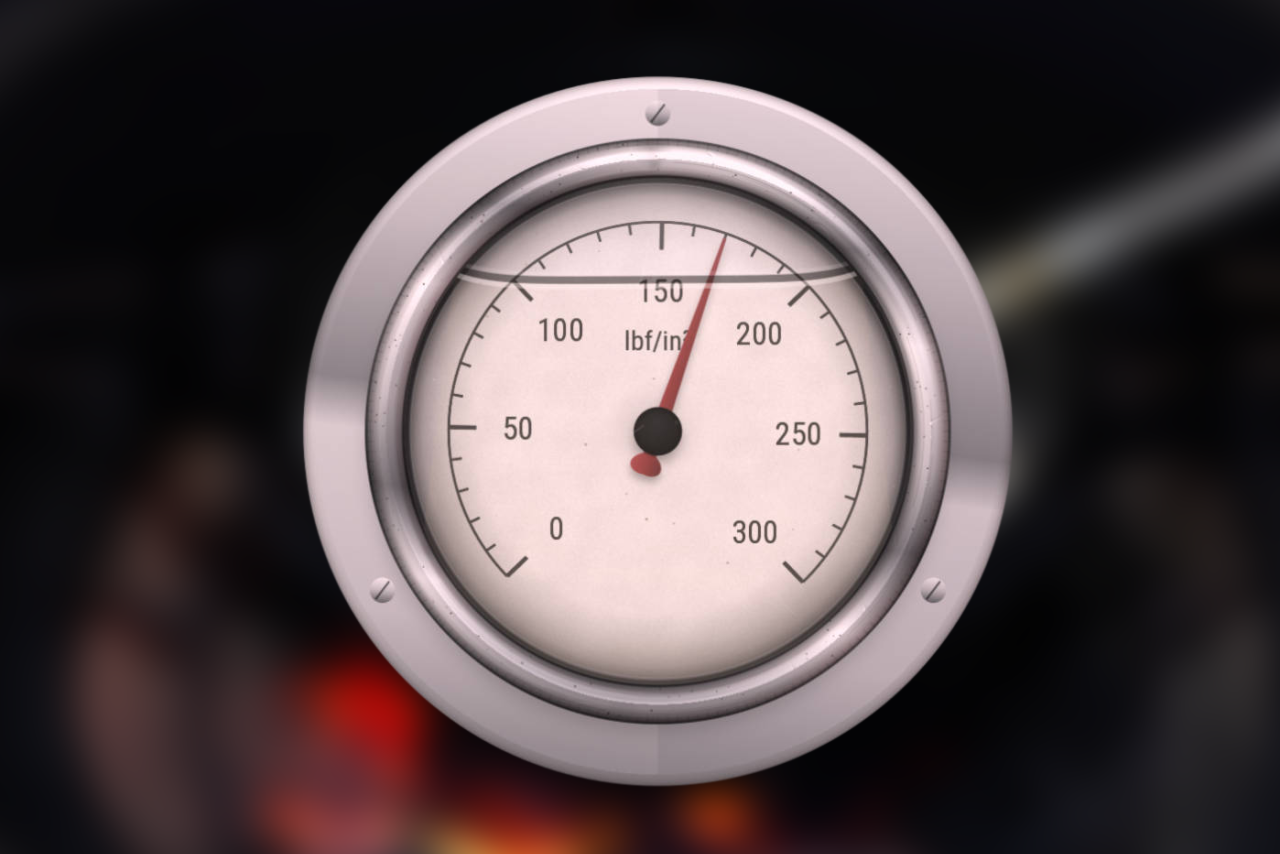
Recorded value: 170 psi
